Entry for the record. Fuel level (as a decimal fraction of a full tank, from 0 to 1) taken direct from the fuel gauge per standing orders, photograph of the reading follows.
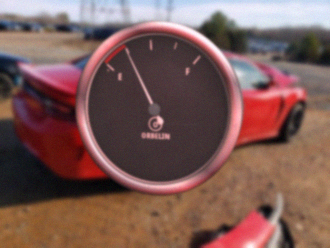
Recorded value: 0.25
